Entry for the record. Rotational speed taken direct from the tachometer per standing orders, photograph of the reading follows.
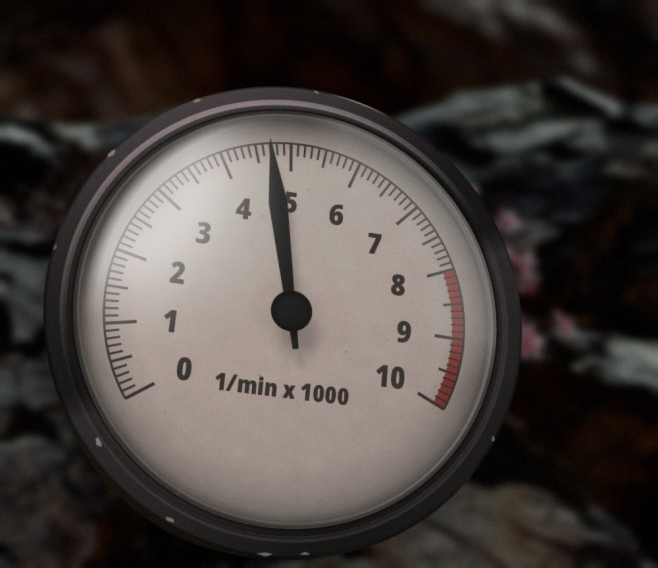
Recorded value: 4700 rpm
